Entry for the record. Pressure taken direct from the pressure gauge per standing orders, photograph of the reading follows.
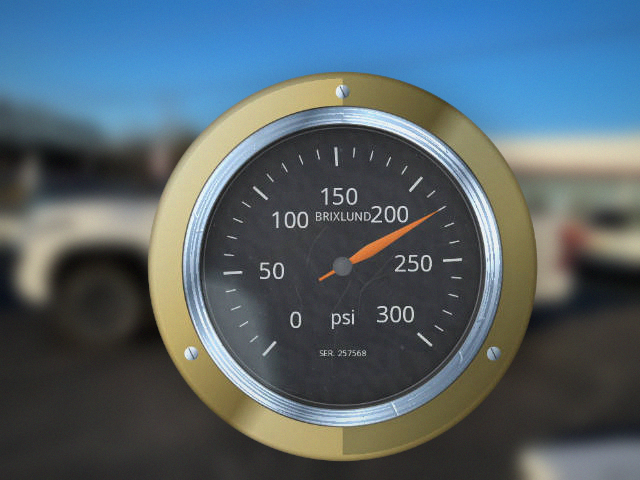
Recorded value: 220 psi
